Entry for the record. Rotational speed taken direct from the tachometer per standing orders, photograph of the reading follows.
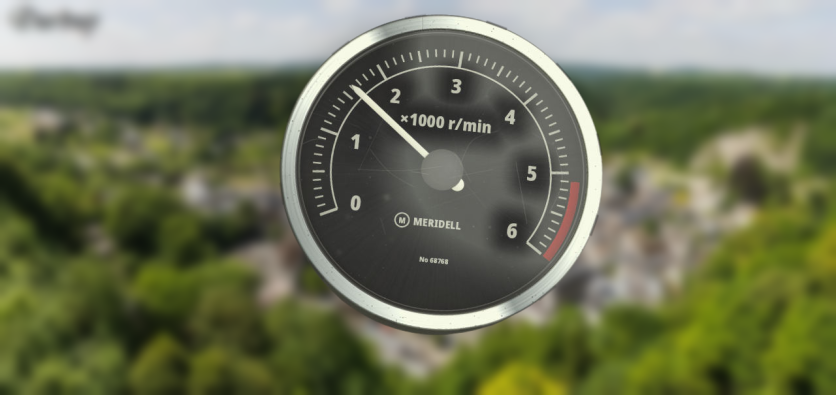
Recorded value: 1600 rpm
